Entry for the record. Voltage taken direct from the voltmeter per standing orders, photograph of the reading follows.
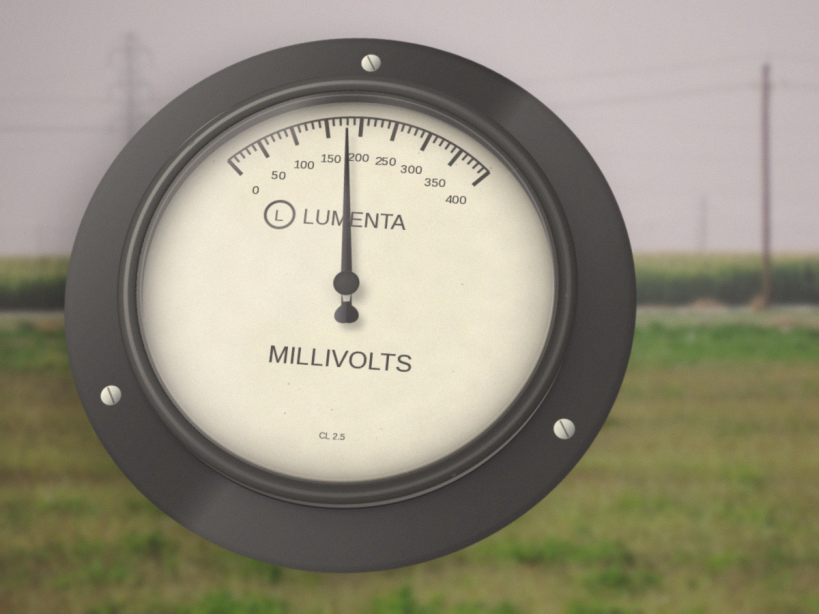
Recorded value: 180 mV
